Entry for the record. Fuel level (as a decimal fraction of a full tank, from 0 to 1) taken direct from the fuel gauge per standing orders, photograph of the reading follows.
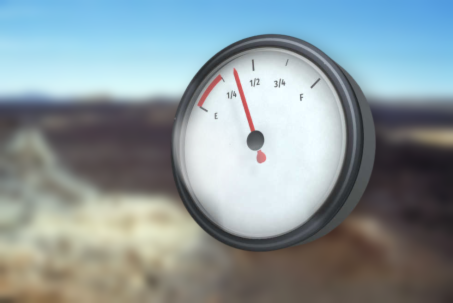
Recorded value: 0.375
